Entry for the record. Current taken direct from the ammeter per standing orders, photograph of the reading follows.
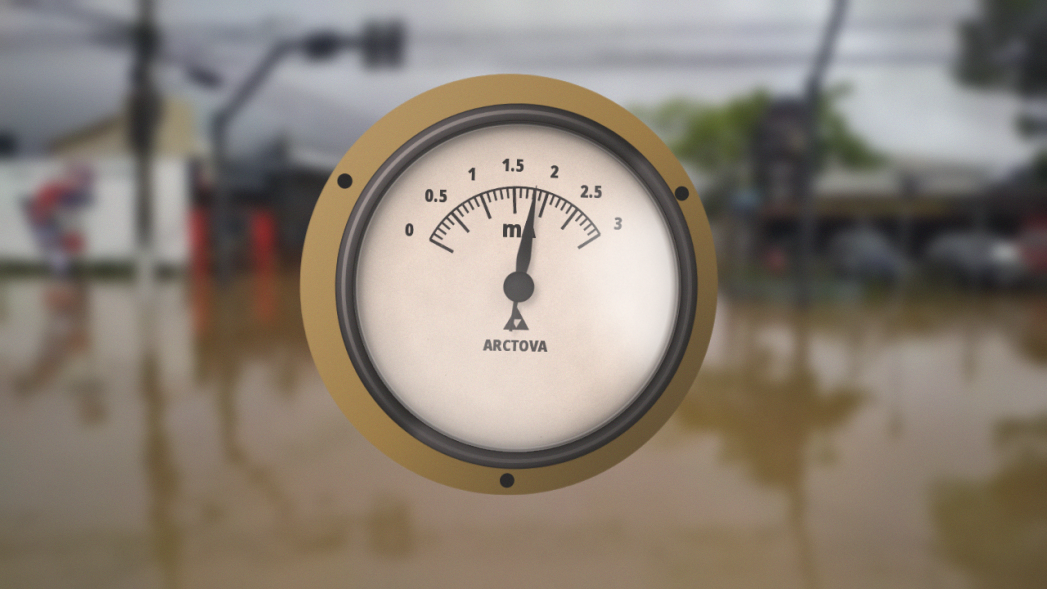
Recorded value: 1.8 mA
